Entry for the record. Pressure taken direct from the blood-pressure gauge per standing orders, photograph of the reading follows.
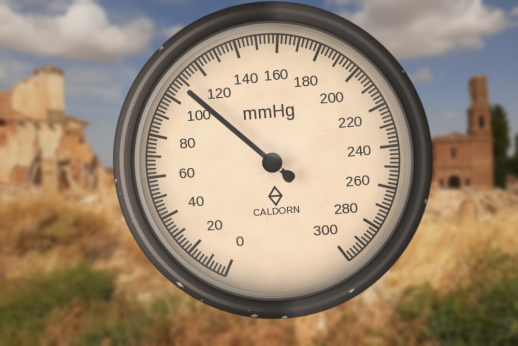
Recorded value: 108 mmHg
